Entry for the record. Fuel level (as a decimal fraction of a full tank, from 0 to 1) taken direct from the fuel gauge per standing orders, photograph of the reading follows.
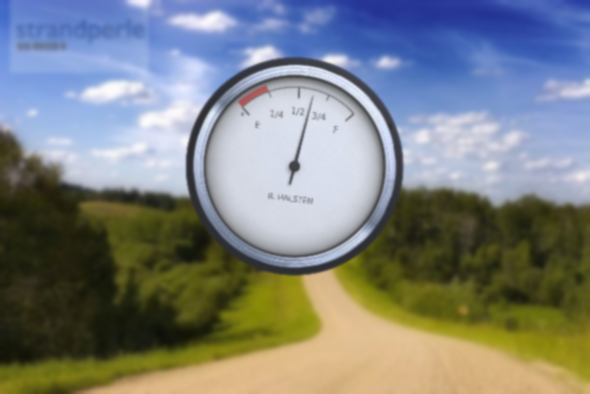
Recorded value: 0.625
